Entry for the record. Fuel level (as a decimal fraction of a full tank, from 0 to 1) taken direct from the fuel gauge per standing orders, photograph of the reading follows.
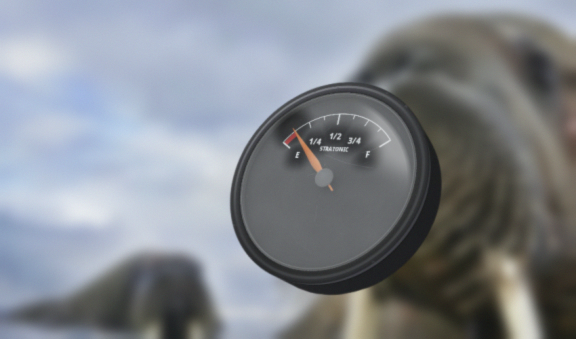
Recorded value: 0.125
